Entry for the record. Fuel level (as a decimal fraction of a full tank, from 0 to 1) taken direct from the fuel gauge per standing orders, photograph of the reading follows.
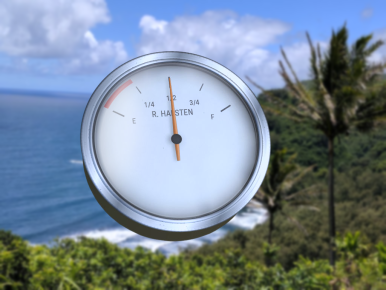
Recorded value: 0.5
